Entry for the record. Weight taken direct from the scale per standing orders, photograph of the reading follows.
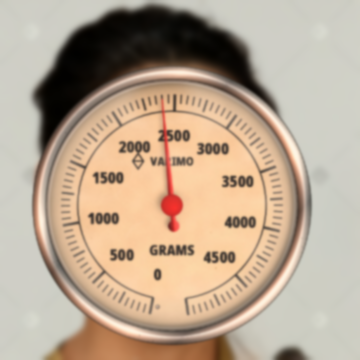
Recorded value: 2400 g
